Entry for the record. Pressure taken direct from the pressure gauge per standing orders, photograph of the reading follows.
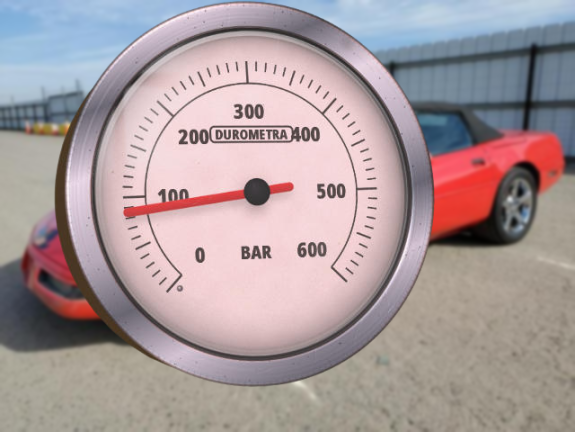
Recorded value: 85 bar
